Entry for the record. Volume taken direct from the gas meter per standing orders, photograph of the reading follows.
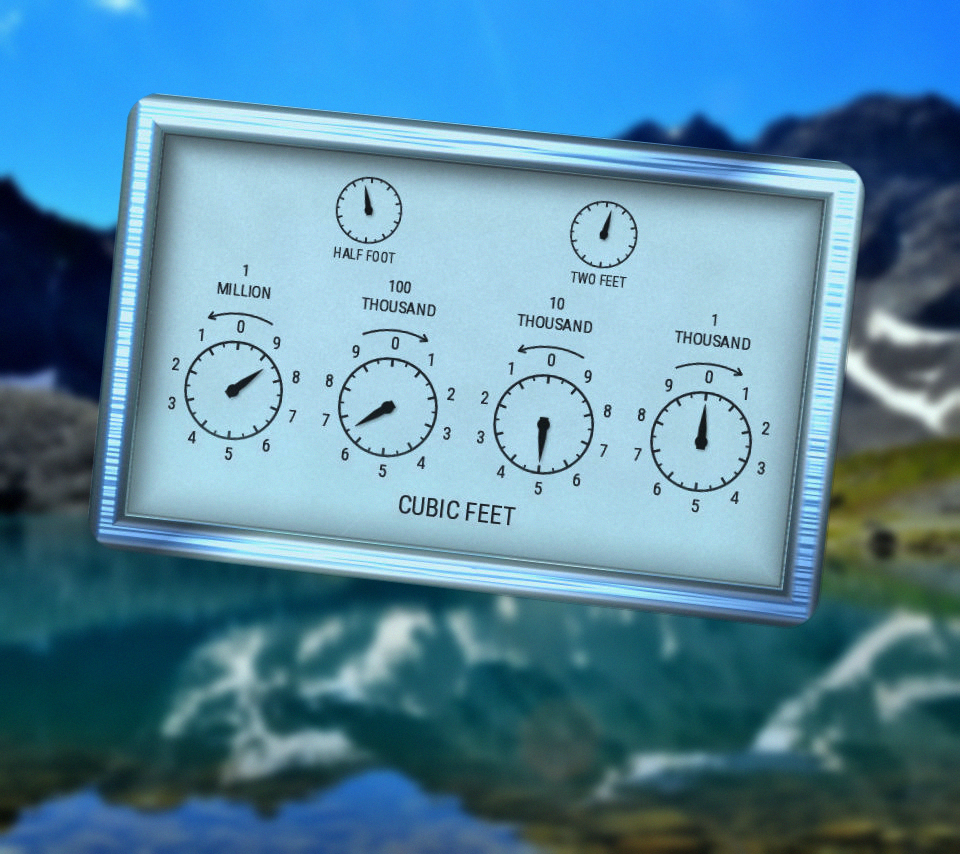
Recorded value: 865000 ft³
